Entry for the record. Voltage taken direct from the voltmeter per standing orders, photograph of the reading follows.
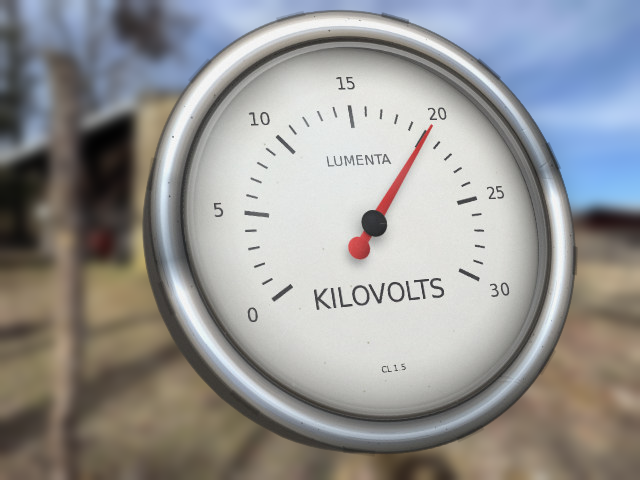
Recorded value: 20 kV
